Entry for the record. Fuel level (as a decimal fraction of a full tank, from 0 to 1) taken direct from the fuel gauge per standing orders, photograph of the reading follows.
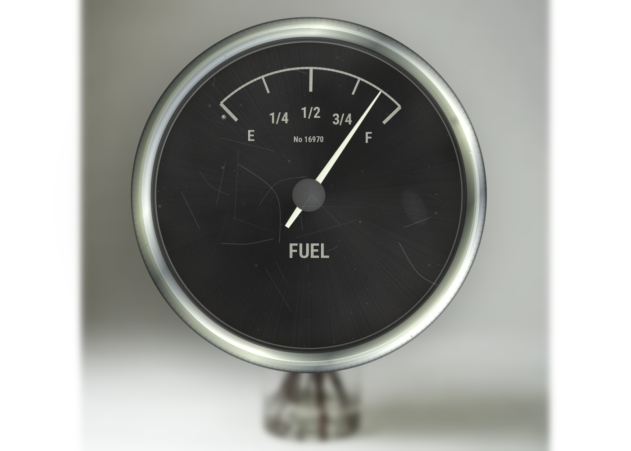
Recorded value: 0.875
